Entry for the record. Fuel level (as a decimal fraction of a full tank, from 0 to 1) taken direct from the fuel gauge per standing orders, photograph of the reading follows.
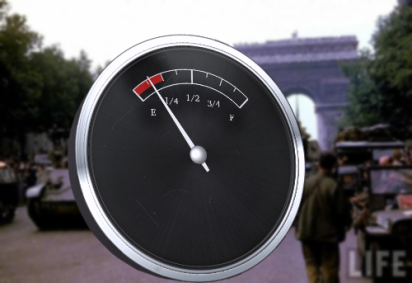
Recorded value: 0.125
